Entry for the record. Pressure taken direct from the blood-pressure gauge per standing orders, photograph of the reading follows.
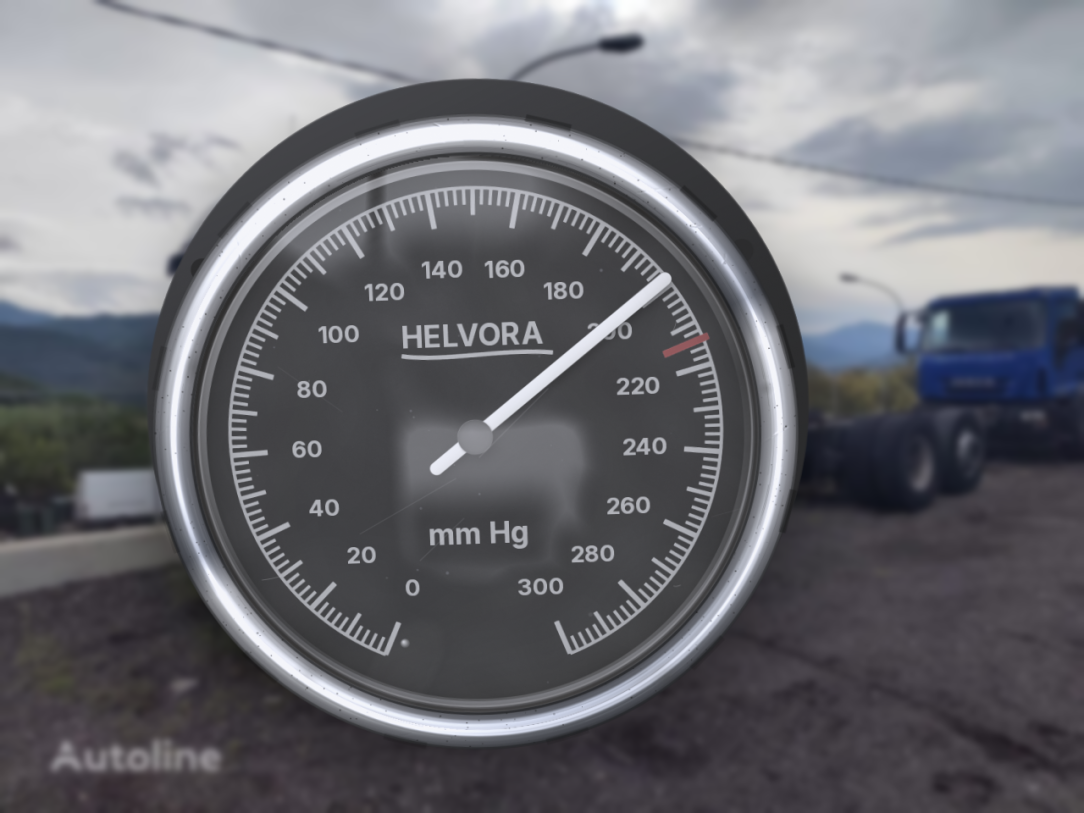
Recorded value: 198 mmHg
